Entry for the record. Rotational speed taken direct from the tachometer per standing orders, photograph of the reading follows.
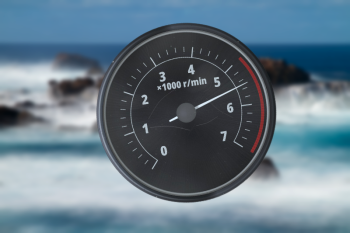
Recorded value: 5500 rpm
